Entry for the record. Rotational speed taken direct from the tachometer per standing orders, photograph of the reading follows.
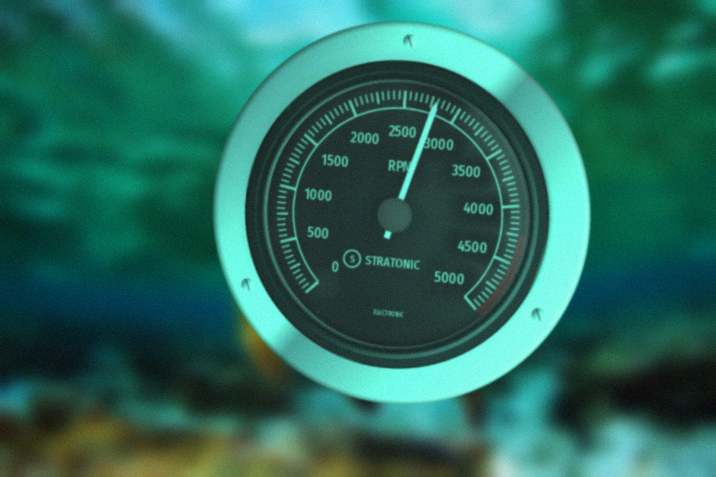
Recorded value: 2800 rpm
